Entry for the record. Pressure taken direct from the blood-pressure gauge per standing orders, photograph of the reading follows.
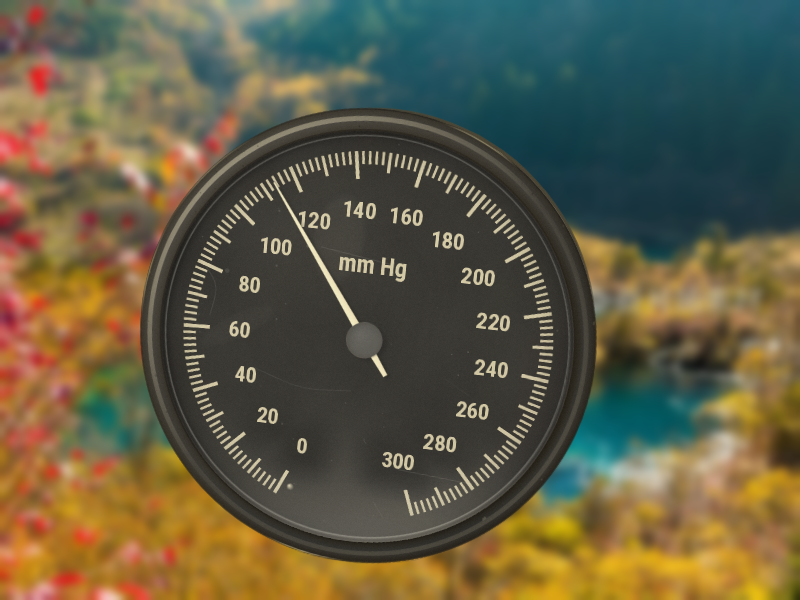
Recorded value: 114 mmHg
